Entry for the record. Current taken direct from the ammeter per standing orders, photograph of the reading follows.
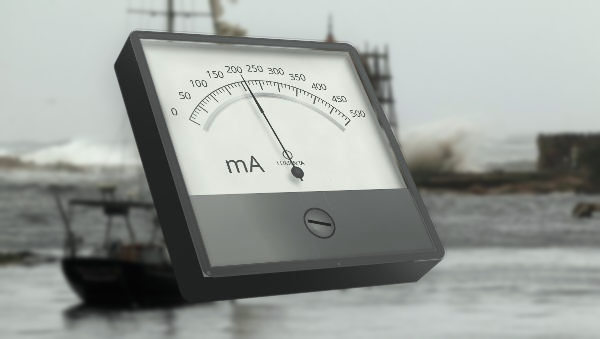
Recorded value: 200 mA
